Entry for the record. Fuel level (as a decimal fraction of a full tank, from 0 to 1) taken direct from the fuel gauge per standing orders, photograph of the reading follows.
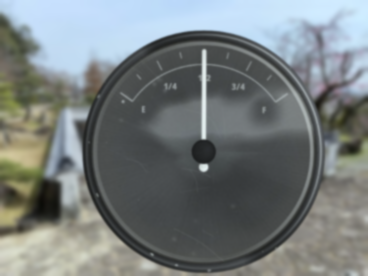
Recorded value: 0.5
